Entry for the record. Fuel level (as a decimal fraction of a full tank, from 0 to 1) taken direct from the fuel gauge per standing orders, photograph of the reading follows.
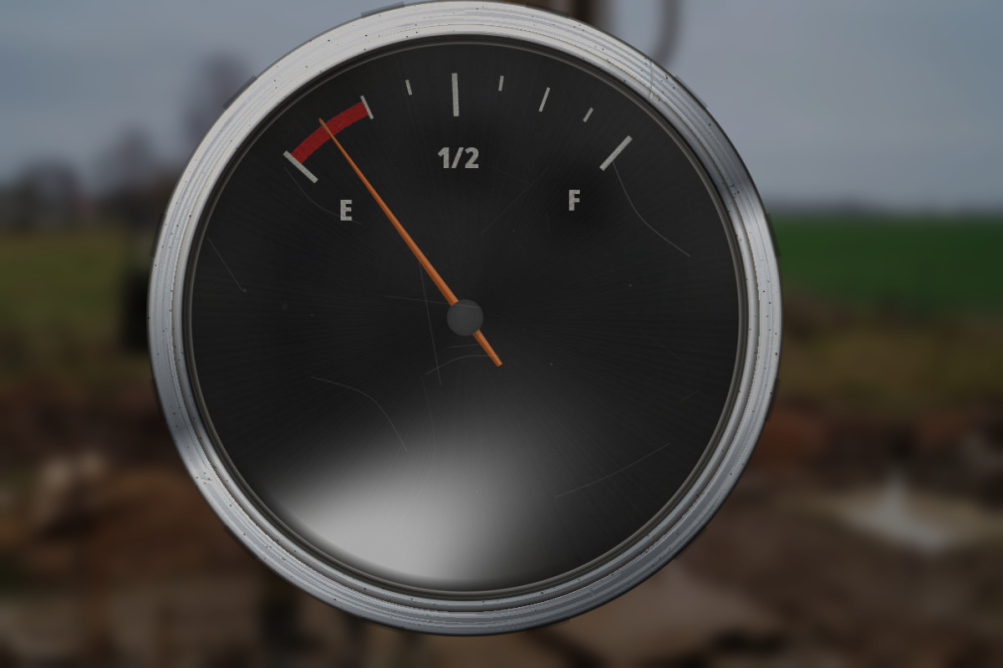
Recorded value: 0.125
